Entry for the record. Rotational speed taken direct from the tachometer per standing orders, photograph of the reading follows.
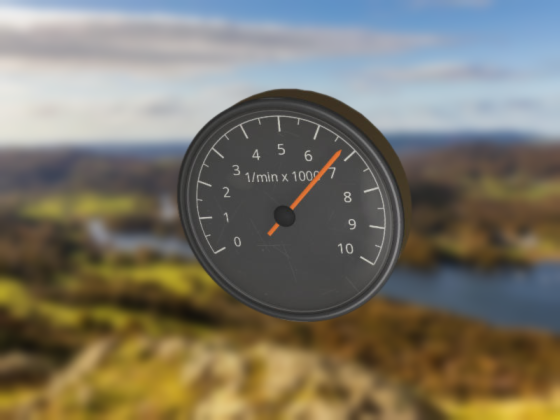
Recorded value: 6750 rpm
